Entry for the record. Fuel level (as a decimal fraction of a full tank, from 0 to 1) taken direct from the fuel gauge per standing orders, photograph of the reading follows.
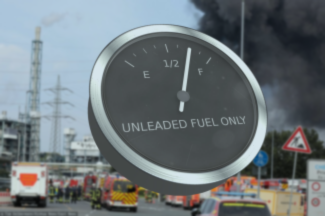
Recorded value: 0.75
